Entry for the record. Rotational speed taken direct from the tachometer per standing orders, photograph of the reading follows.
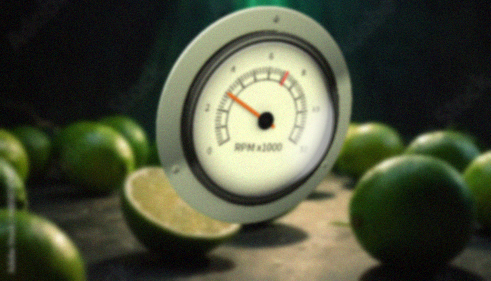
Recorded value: 3000 rpm
